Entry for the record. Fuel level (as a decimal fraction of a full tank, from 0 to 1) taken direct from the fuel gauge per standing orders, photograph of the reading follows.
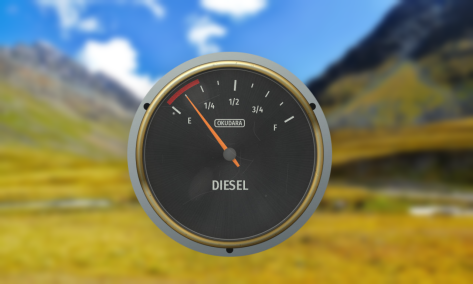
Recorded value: 0.125
